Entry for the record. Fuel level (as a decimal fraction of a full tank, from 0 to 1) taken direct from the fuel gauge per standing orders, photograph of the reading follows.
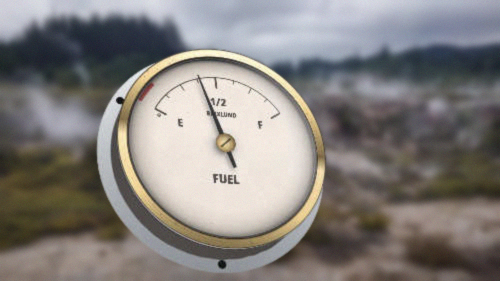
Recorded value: 0.375
